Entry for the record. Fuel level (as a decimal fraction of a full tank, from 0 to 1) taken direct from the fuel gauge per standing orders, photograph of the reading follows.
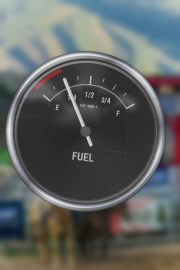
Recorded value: 0.25
